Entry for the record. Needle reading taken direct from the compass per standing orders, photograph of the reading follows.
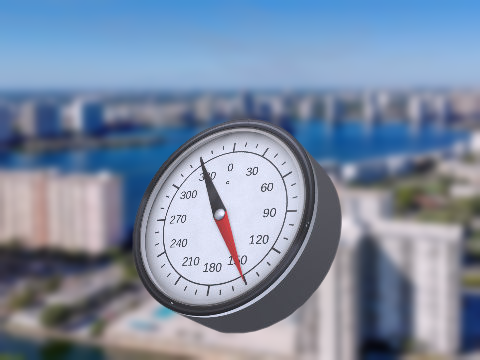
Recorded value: 150 °
